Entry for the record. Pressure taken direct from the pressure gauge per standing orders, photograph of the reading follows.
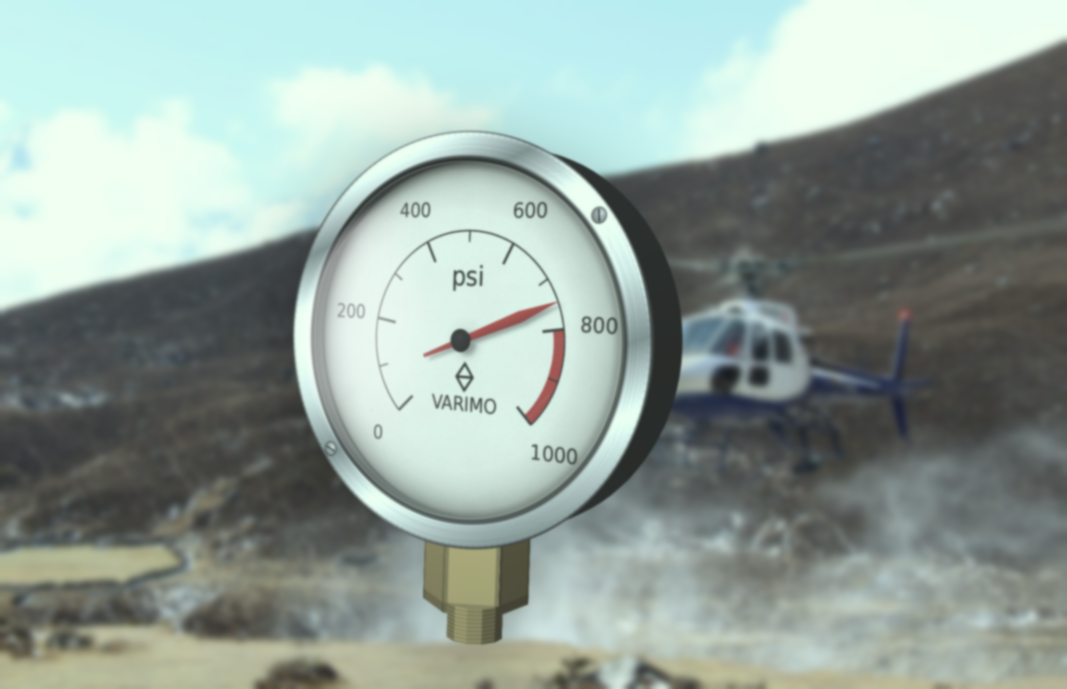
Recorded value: 750 psi
